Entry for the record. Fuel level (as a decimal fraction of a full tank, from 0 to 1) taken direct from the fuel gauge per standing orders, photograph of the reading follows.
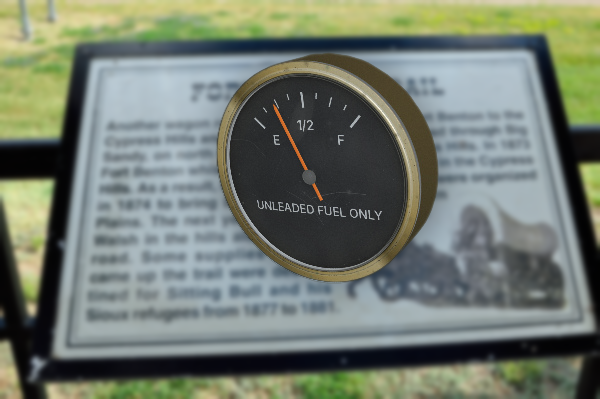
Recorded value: 0.25
